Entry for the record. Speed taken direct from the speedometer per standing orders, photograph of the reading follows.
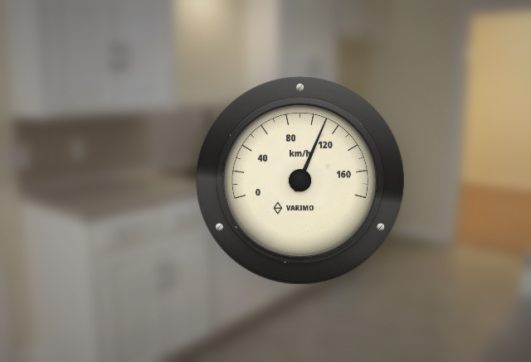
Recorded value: 110 km/h
